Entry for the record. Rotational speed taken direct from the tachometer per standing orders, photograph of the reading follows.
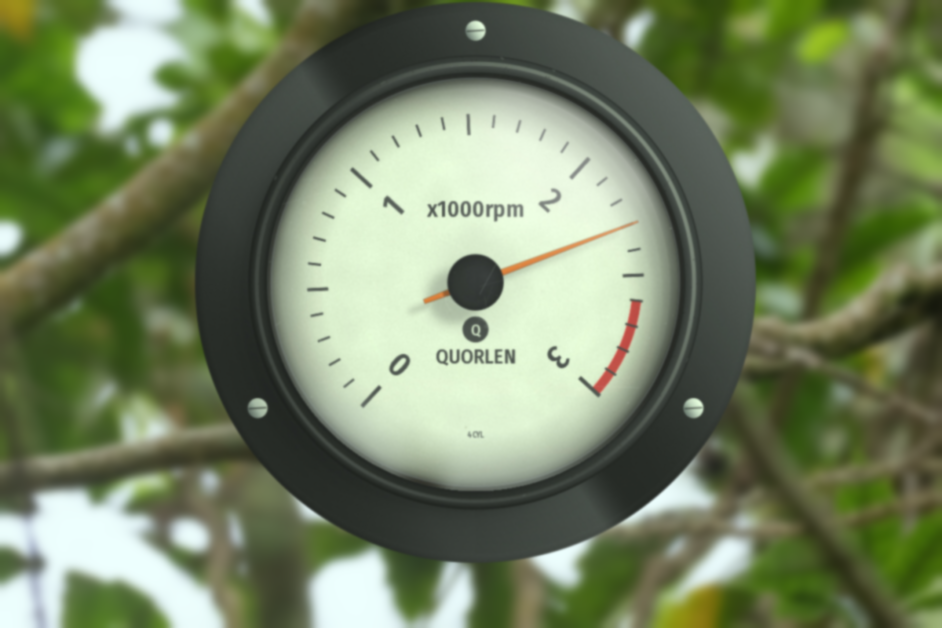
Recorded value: 2300 rpm
